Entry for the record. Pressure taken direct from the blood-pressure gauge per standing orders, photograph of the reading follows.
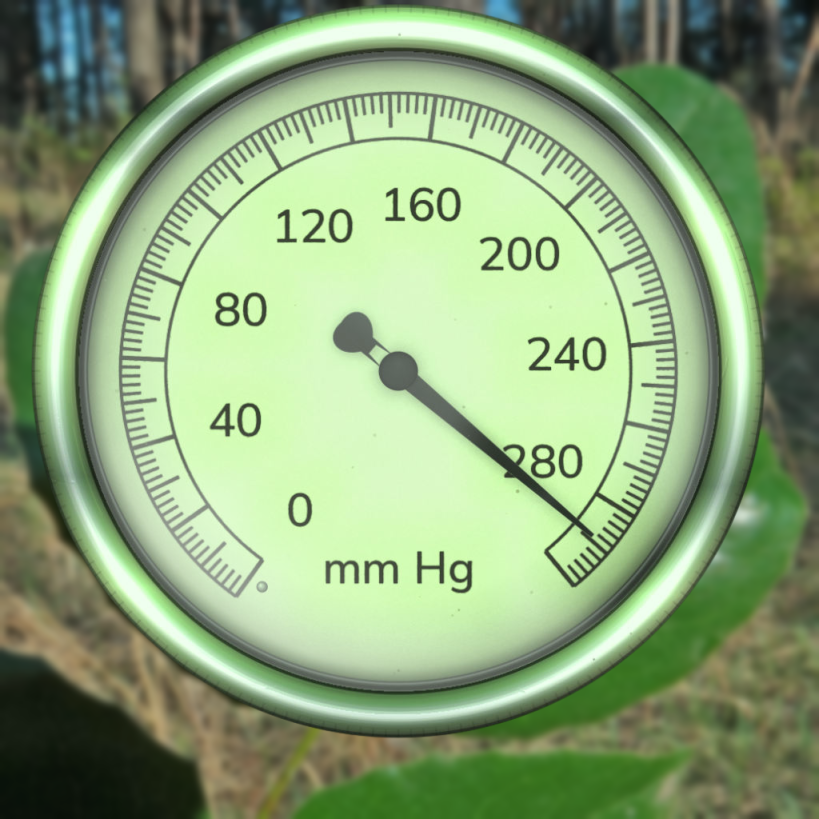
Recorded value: 289 mmHg
